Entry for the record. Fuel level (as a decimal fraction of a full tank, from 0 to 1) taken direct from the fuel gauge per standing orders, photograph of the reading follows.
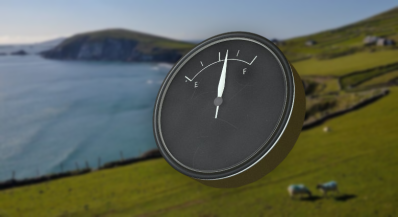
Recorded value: 0.625
